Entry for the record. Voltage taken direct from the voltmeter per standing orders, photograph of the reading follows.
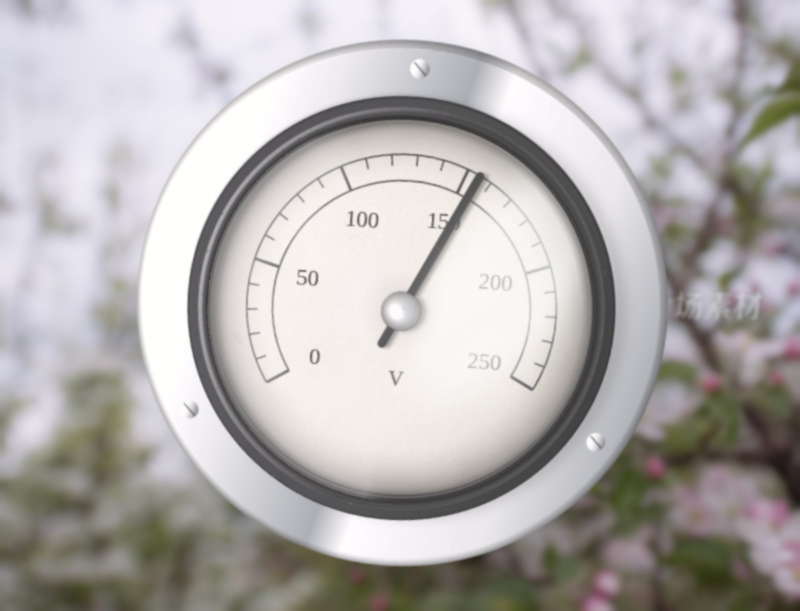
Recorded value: 155 V
